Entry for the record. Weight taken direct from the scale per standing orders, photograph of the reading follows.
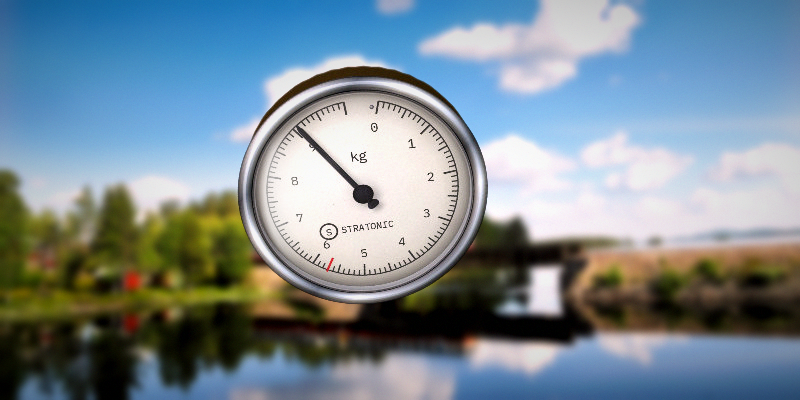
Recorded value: 9.1 kg
